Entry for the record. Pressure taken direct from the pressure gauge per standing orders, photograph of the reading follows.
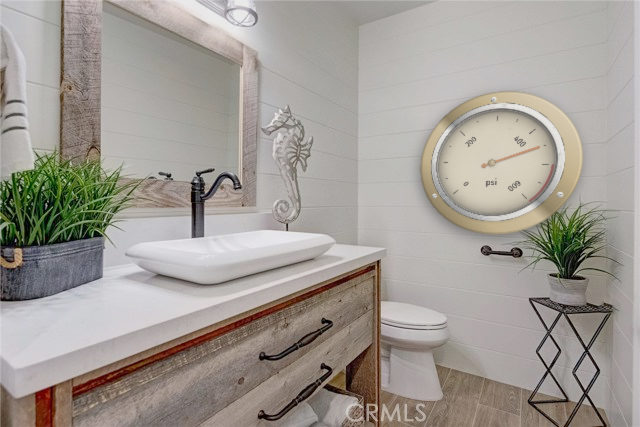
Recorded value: 450 psi
